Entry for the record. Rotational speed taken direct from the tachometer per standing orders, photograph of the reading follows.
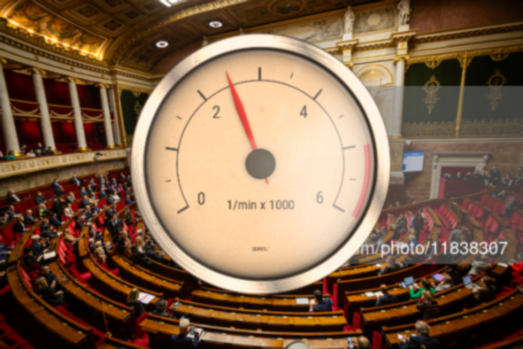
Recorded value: 2500 rpm
